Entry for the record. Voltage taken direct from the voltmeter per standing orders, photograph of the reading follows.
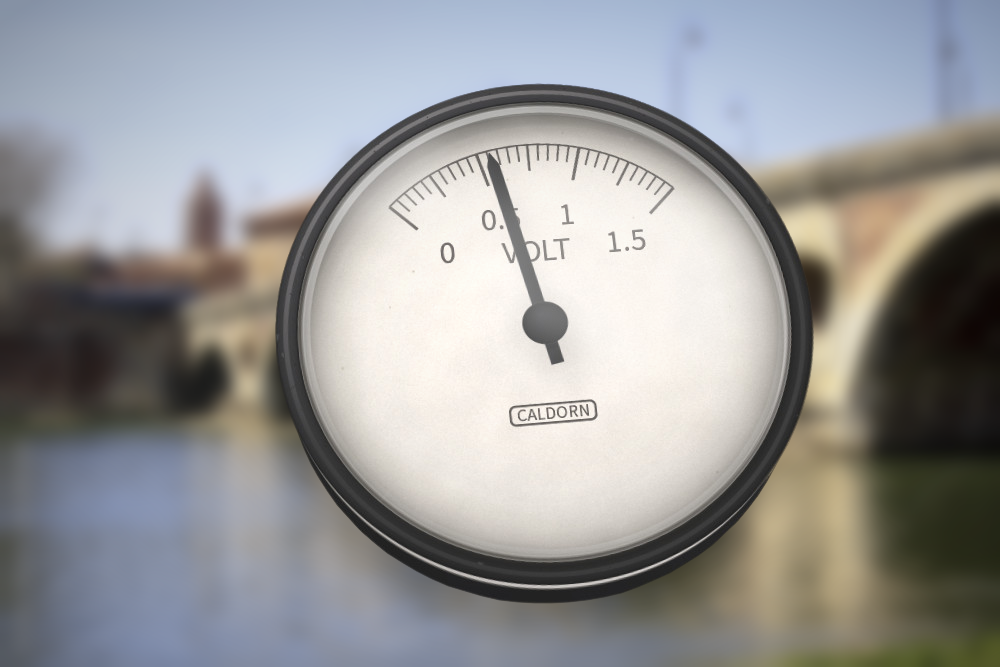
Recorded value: 0.55 V
